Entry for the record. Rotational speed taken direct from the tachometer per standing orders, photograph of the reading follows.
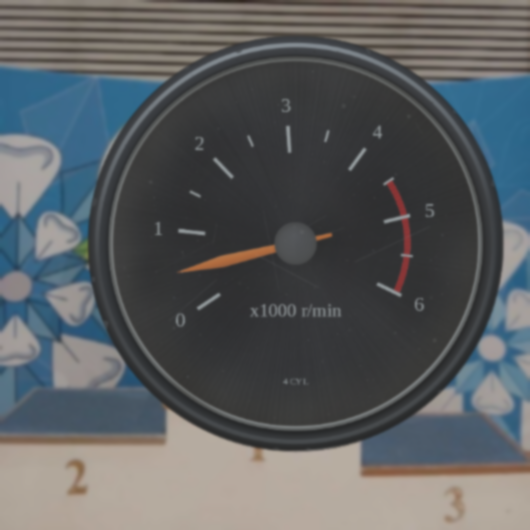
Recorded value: 500 rpm
